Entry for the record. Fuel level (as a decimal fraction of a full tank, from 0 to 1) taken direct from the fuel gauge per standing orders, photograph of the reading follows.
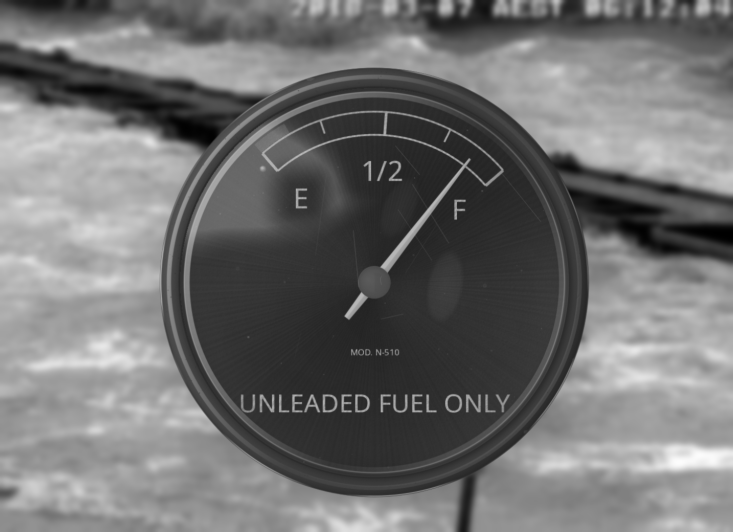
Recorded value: 0.875
